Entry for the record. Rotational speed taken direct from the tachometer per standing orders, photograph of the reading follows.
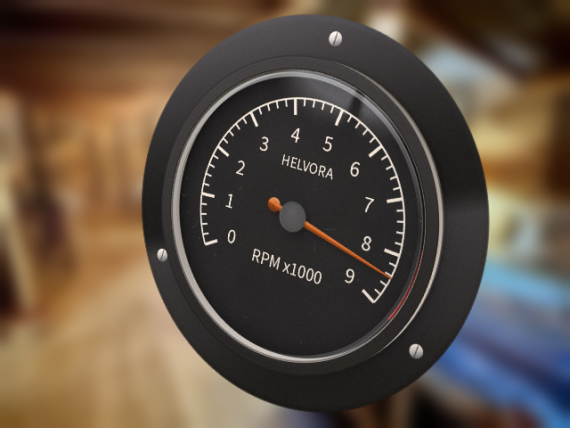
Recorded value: 8400 rpm
